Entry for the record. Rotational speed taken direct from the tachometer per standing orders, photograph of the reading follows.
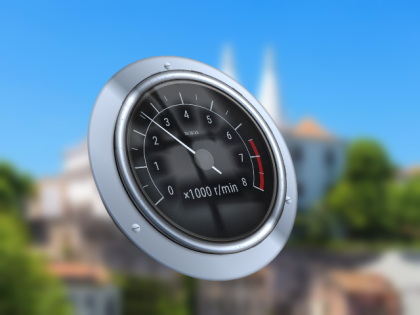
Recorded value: 2500 rpm
